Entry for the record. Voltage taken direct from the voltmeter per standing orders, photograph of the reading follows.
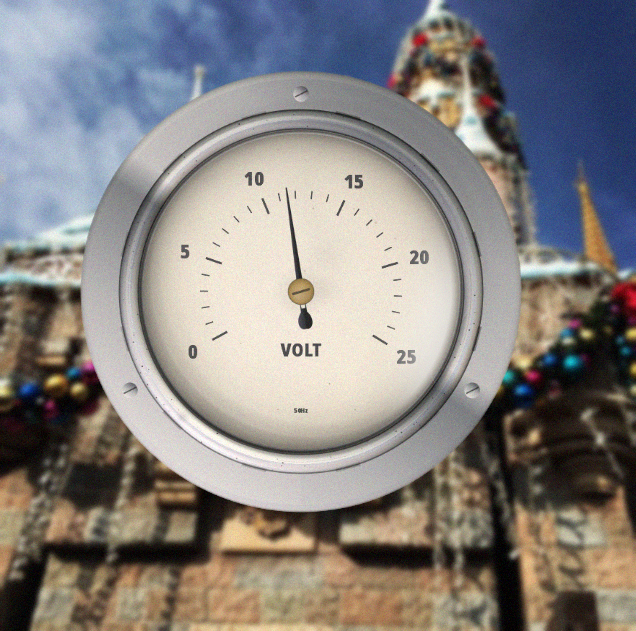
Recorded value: 11.5 V
